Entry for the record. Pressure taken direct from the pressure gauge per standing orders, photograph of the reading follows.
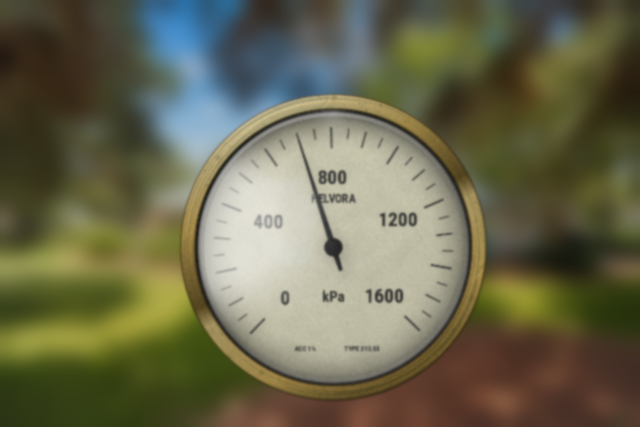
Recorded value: 700 kPa
